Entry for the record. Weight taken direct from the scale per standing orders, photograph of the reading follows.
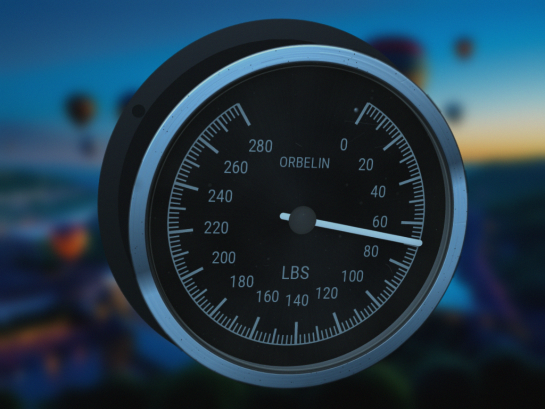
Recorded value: 68 lb
